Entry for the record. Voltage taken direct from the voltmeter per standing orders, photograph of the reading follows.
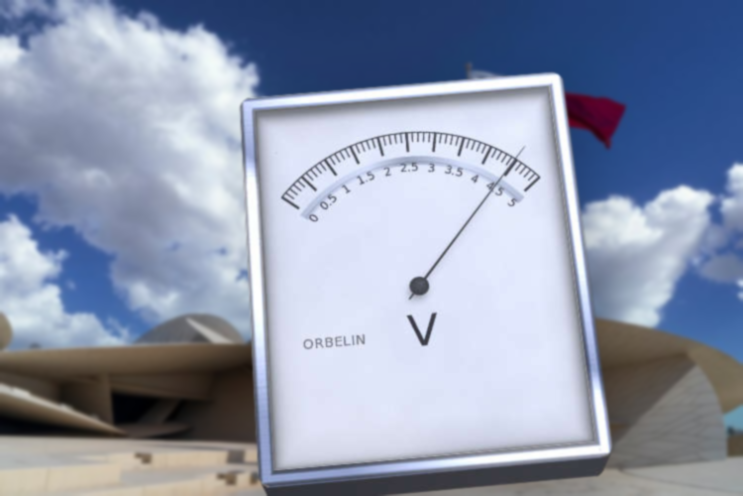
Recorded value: 4.5 V
